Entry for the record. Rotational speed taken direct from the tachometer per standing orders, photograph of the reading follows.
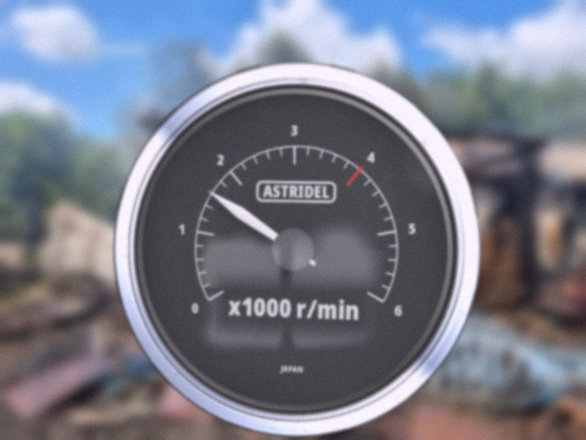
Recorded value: 1600 rpm
